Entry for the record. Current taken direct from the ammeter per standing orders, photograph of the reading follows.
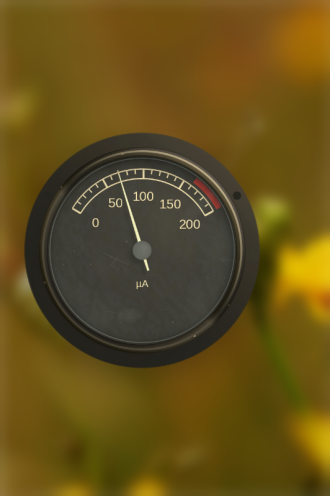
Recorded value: 70 µA
